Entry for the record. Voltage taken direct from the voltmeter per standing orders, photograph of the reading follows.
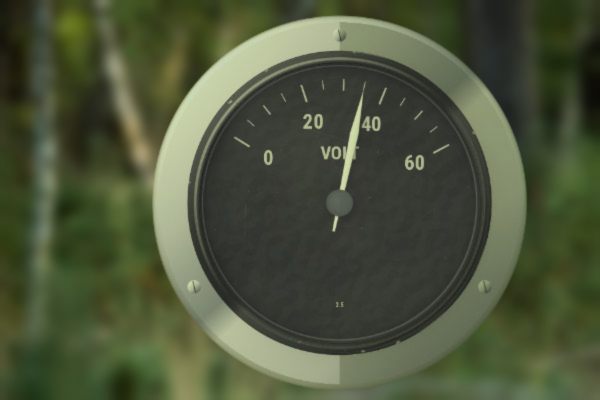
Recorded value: 35 V
